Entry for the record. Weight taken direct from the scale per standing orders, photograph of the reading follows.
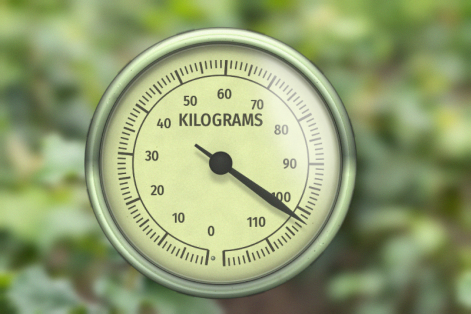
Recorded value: 102 kg
